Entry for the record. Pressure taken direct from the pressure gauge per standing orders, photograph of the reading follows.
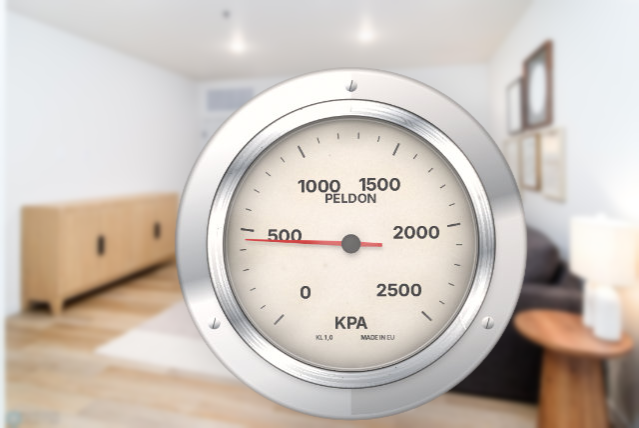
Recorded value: 450 kPa
